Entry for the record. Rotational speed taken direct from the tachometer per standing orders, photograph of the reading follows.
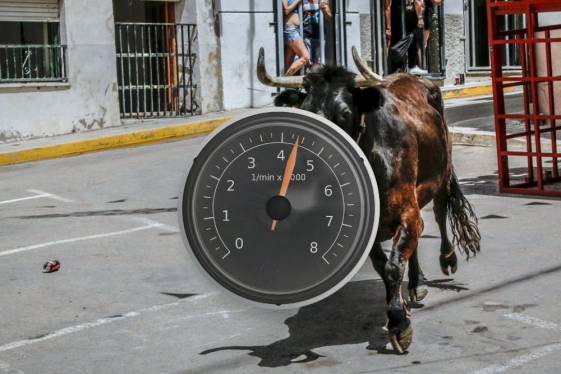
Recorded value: 4375 rpm
